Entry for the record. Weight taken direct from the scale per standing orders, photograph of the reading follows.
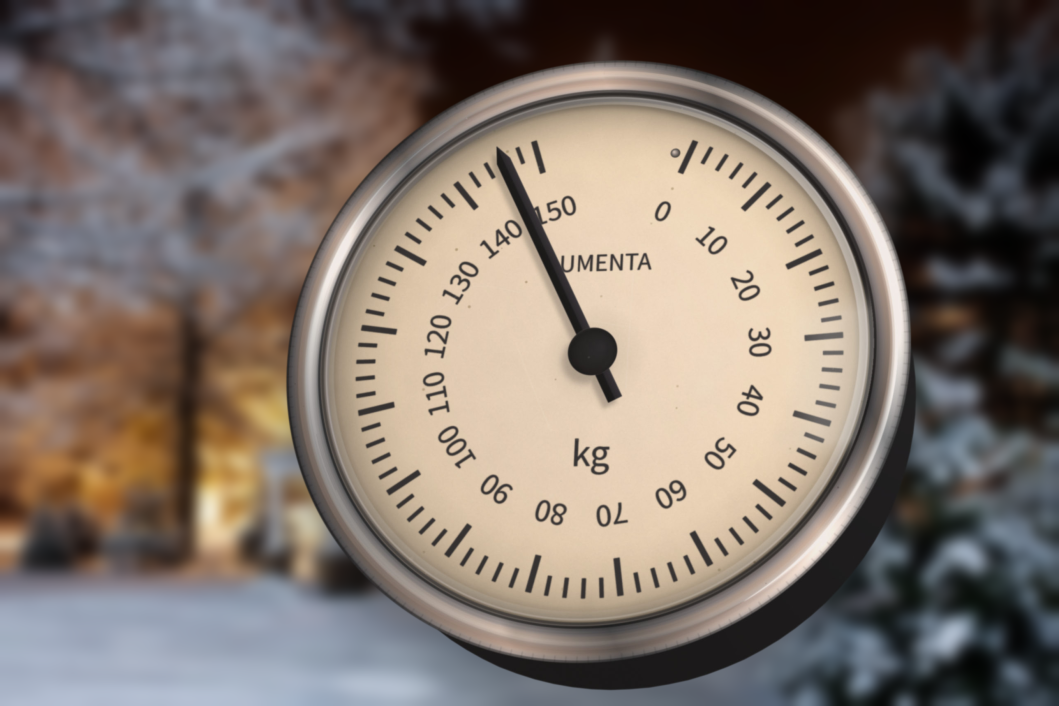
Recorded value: 146 kg
